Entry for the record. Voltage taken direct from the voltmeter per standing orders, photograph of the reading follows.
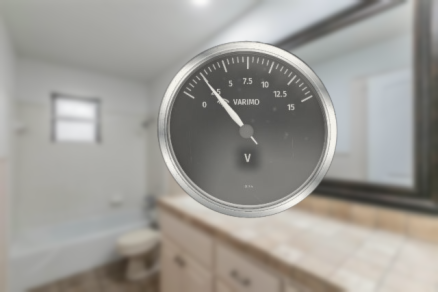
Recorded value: 2.5 V
